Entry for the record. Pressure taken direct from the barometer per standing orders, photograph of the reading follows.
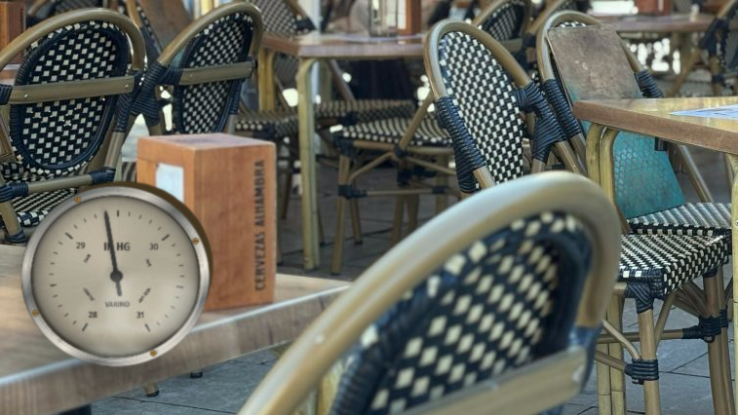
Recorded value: 29.4 inHg
